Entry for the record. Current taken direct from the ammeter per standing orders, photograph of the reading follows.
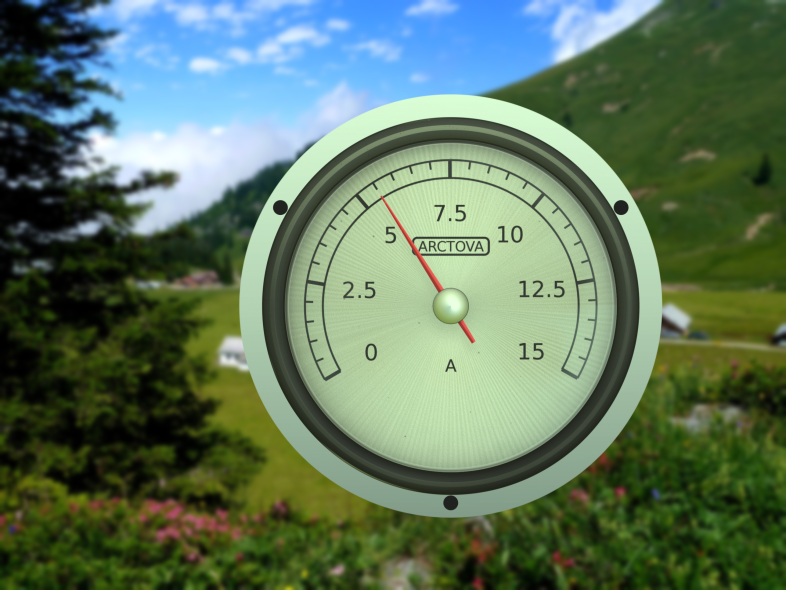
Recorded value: 5.5 A
